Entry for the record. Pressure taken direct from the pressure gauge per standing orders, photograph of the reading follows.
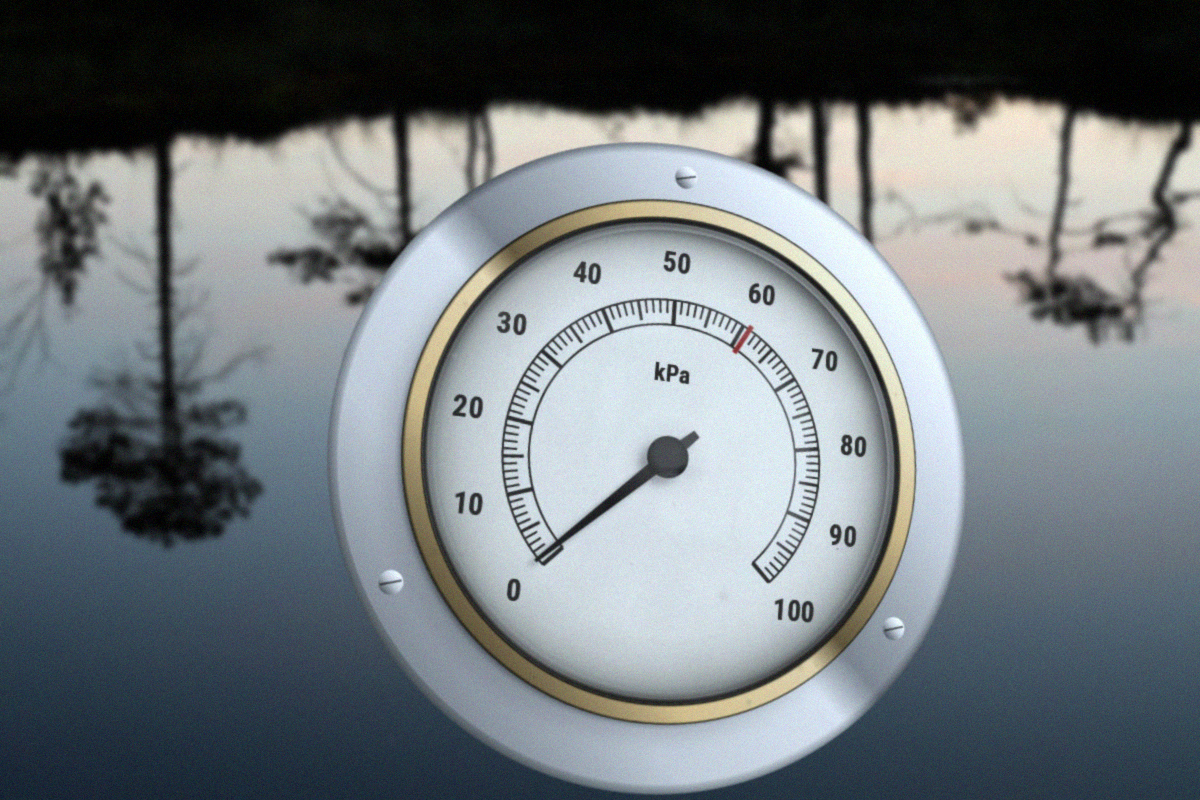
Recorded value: 1 kPa
